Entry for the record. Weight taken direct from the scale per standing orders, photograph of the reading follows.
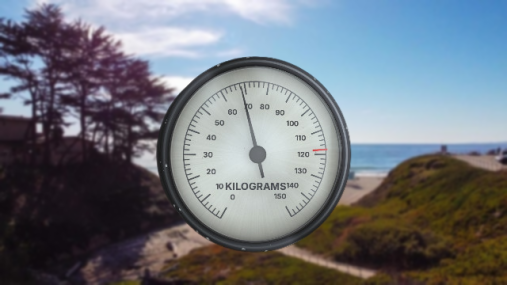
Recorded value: 68 kg
